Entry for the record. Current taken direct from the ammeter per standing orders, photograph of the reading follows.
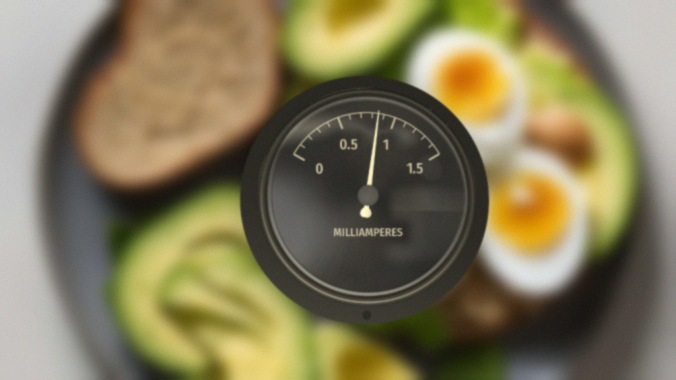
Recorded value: 0.85 mA
